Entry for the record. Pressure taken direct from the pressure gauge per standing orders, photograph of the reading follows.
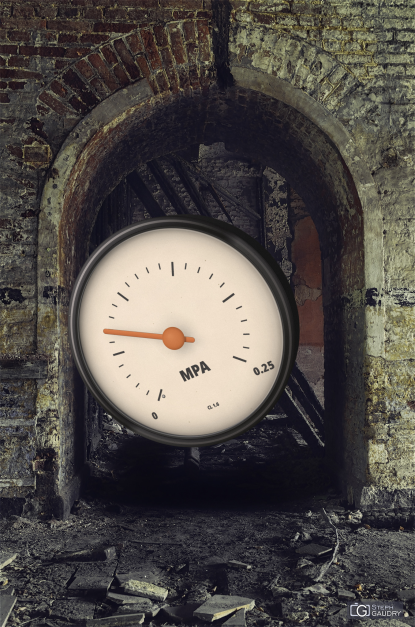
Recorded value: 0.07 MPa
